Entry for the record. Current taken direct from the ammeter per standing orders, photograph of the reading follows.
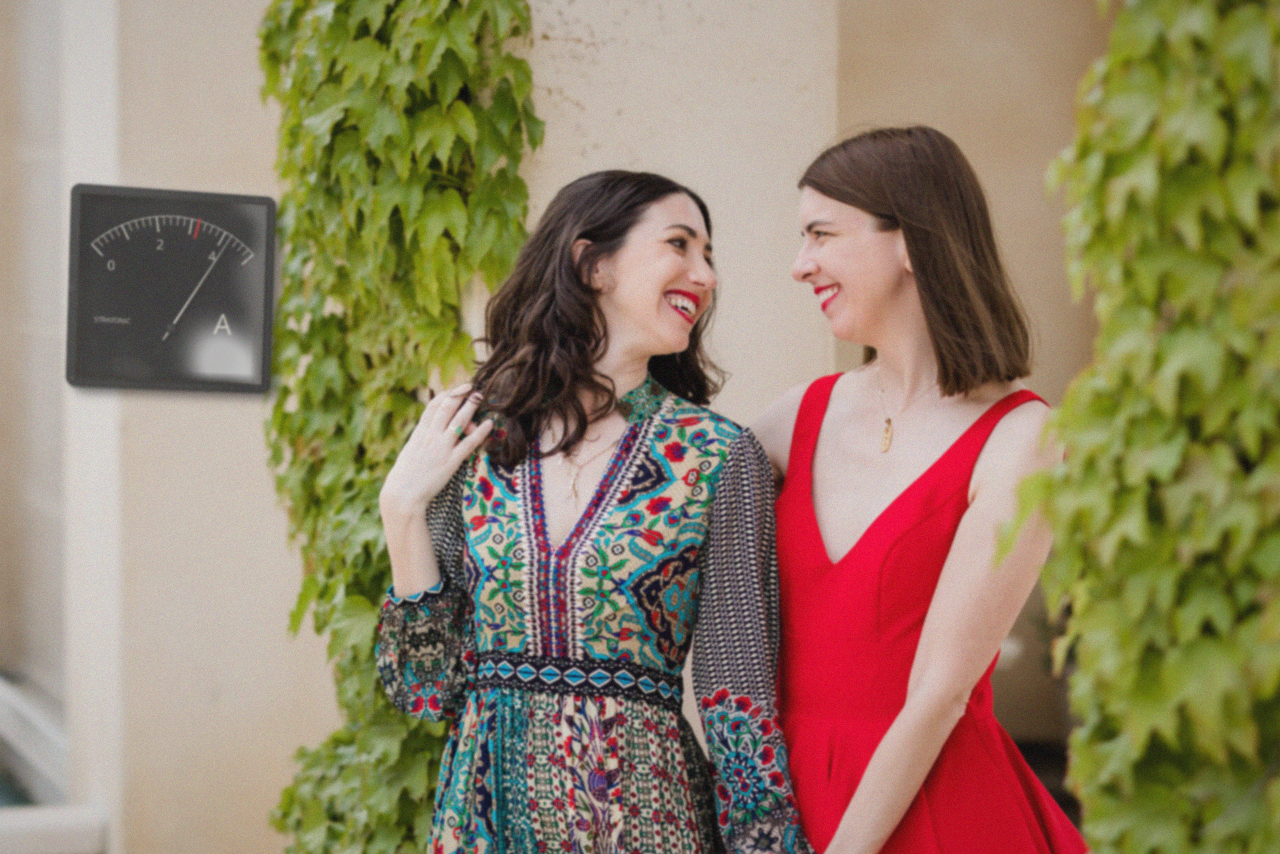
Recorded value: 4.2 A
